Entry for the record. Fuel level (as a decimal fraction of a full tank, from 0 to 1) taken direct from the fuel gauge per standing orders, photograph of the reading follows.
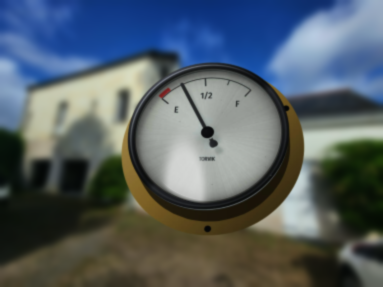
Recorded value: 0.25
